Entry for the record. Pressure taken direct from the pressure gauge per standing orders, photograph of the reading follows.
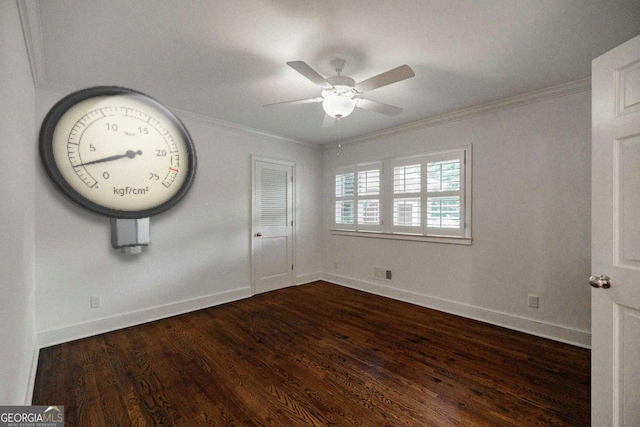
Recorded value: 2.5 kg/cm²
